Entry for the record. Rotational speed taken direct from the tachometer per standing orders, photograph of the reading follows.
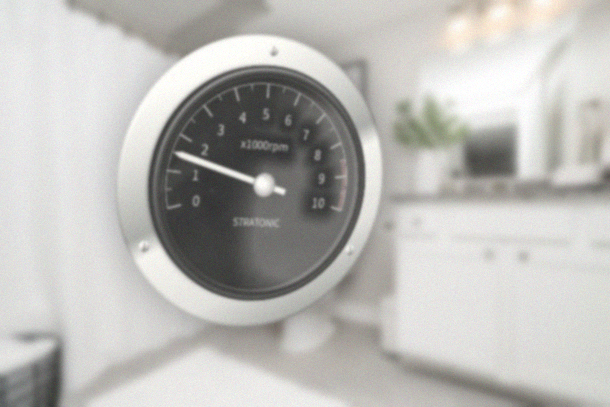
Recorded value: 1500 rpm
